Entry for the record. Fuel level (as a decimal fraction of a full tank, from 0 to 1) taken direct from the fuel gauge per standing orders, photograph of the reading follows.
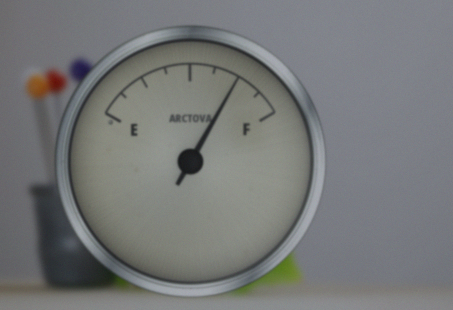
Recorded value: 0.75
